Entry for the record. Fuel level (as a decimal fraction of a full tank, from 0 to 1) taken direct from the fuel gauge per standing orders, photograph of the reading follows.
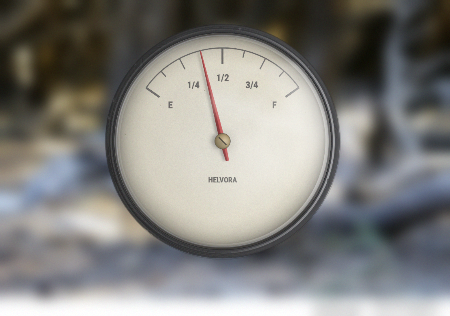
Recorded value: 0.375
